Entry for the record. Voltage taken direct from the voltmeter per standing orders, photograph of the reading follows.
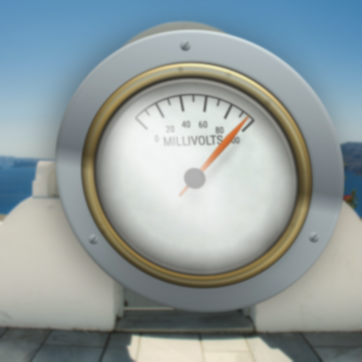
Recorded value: 95 mV
